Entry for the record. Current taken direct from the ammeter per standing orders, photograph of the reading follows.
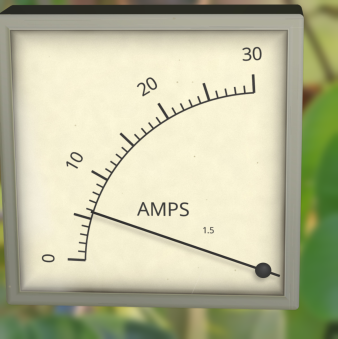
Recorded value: 6 A
